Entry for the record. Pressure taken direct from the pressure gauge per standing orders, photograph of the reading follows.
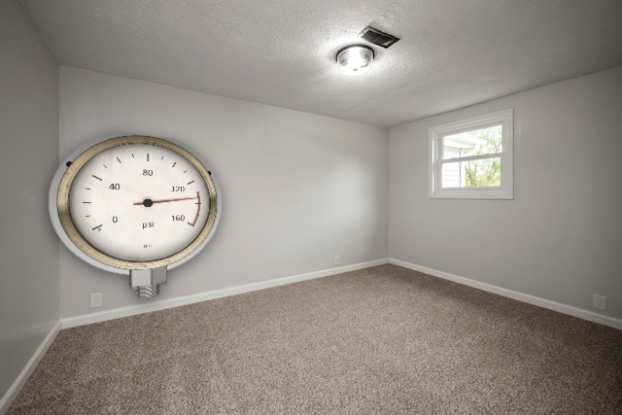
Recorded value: 135 psi
